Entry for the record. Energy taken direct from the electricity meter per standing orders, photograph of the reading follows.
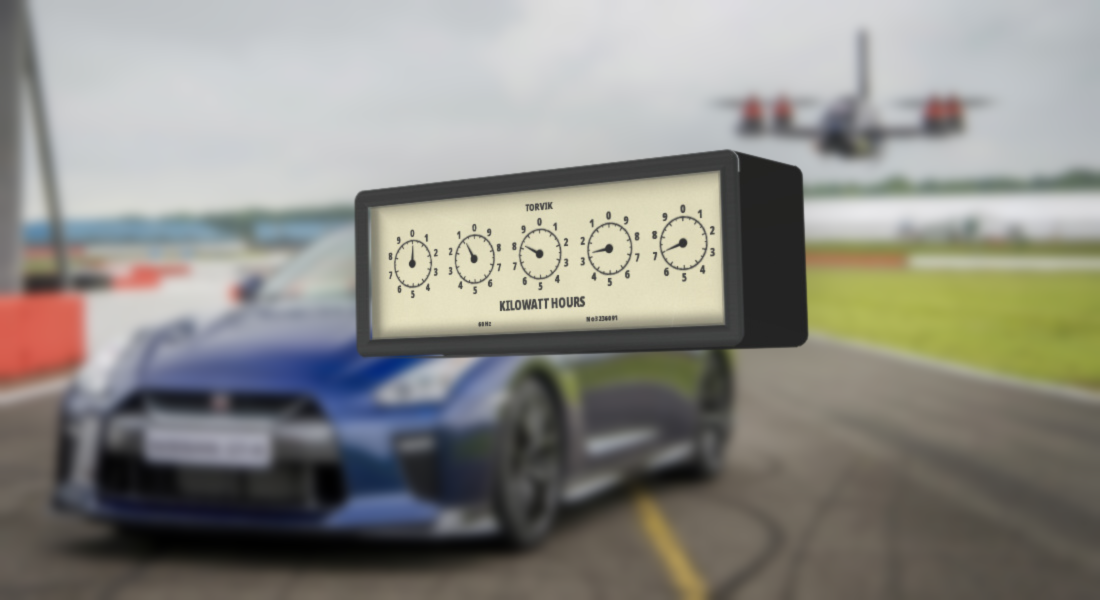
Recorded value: 827 kWh
